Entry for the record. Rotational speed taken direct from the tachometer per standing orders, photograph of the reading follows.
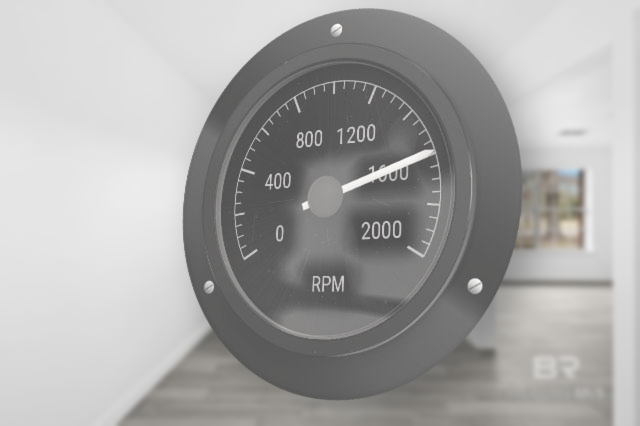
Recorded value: 1600 rpm
